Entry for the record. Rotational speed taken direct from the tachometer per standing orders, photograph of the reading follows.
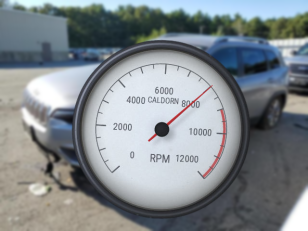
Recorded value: 8000 rpm
